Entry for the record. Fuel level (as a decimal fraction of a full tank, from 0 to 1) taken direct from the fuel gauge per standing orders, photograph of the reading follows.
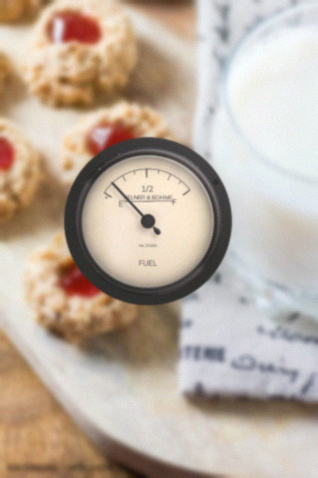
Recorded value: 0.125
